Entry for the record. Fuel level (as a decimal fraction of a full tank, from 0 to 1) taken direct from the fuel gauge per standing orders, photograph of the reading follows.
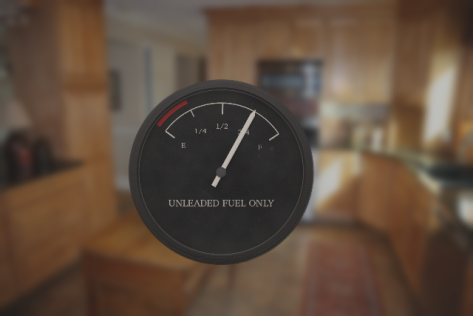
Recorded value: 0.75
